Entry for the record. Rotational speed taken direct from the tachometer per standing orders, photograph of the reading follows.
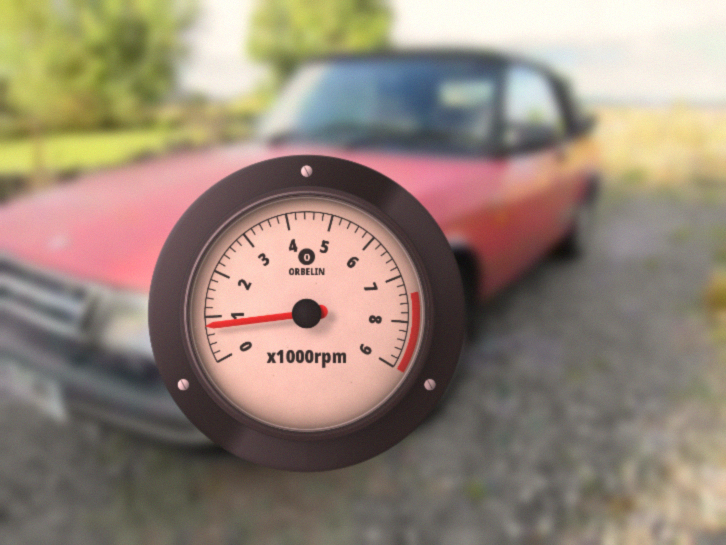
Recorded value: 800 rpm
